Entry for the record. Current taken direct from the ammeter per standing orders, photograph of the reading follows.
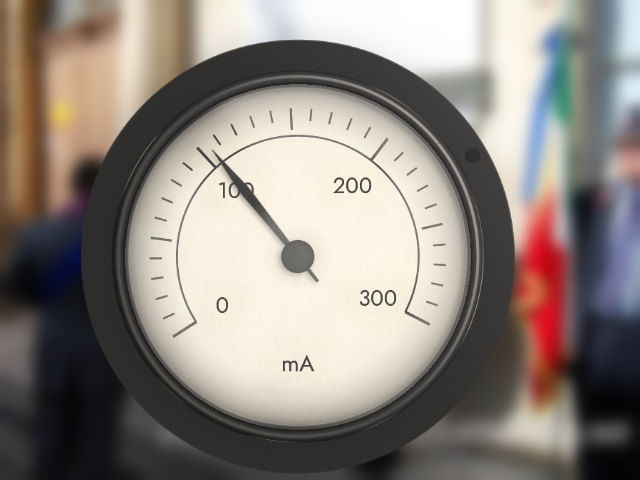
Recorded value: 105 mA
